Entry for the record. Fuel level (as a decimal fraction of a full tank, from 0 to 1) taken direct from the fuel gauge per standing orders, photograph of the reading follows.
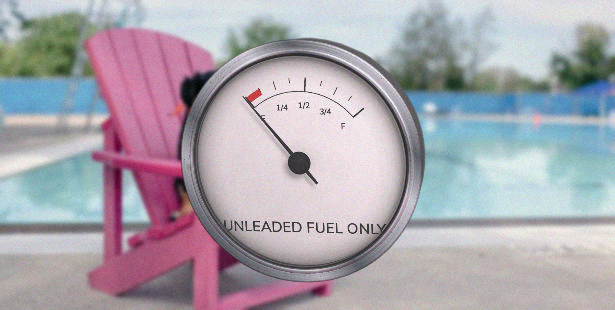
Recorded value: 0
